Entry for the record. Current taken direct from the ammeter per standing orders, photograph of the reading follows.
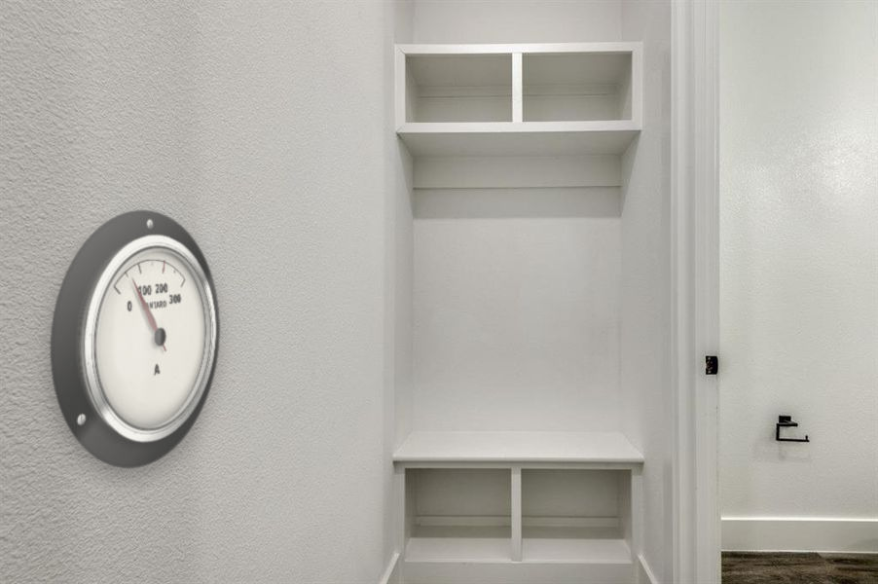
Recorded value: 50 A
